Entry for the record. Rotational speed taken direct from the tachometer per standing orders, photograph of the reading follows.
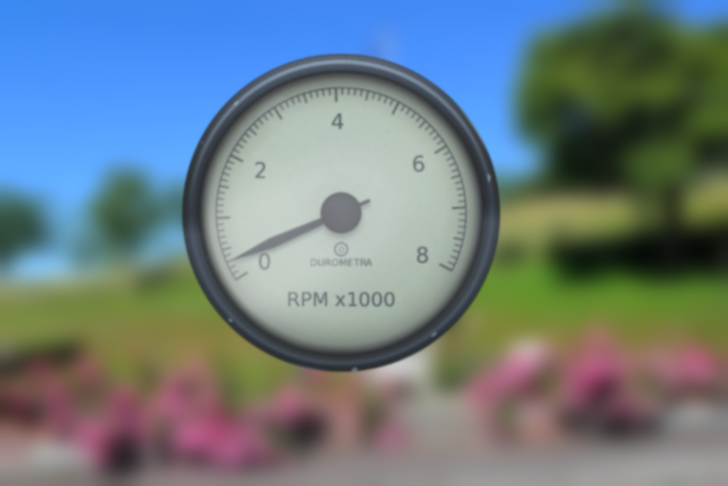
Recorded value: 300 rpm
